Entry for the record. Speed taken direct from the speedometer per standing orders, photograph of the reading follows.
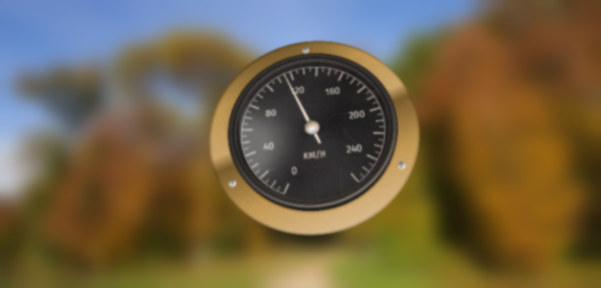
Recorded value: 115 km/h
